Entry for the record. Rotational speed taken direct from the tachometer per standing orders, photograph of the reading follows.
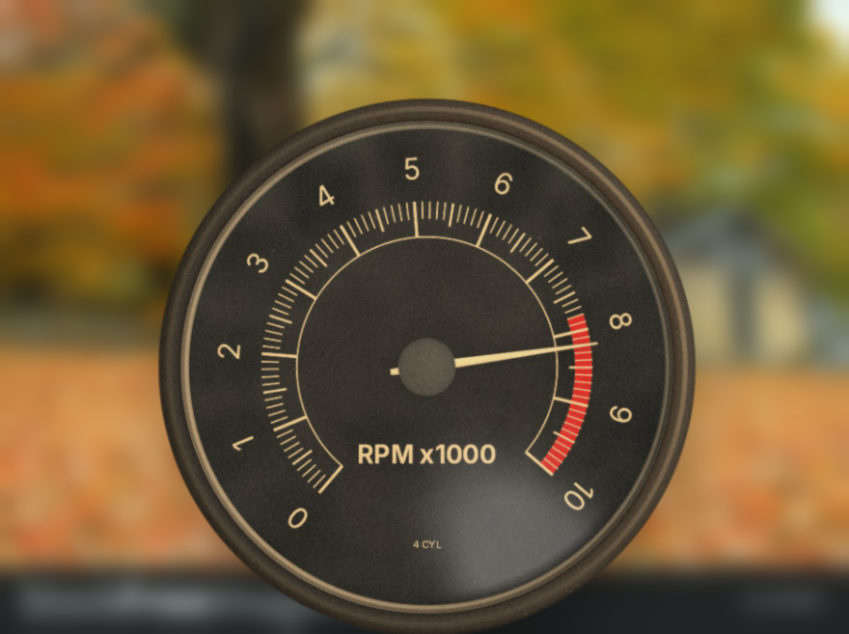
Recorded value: 8200 rpm
